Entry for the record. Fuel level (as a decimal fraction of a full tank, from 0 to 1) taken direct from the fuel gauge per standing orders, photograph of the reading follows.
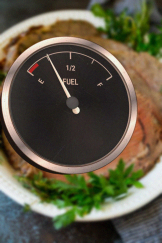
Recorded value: 0.25
